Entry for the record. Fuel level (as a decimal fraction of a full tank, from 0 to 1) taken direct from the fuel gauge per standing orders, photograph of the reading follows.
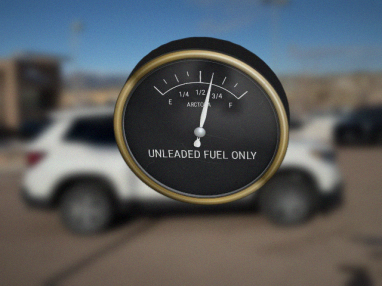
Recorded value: 0.625
